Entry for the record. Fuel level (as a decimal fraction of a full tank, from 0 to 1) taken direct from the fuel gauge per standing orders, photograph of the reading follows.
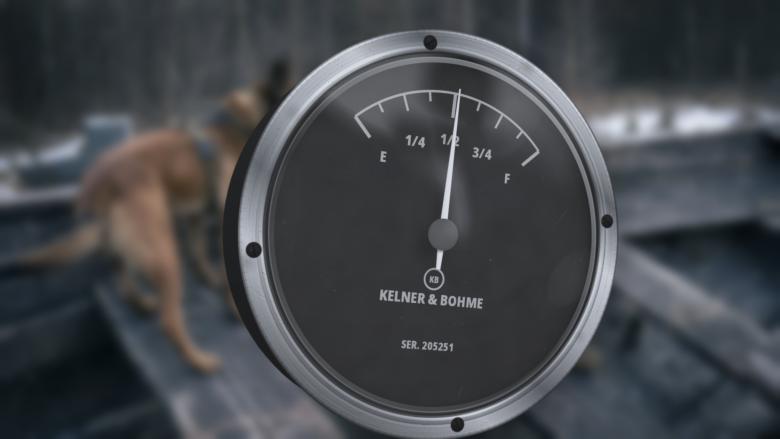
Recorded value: 0.5
